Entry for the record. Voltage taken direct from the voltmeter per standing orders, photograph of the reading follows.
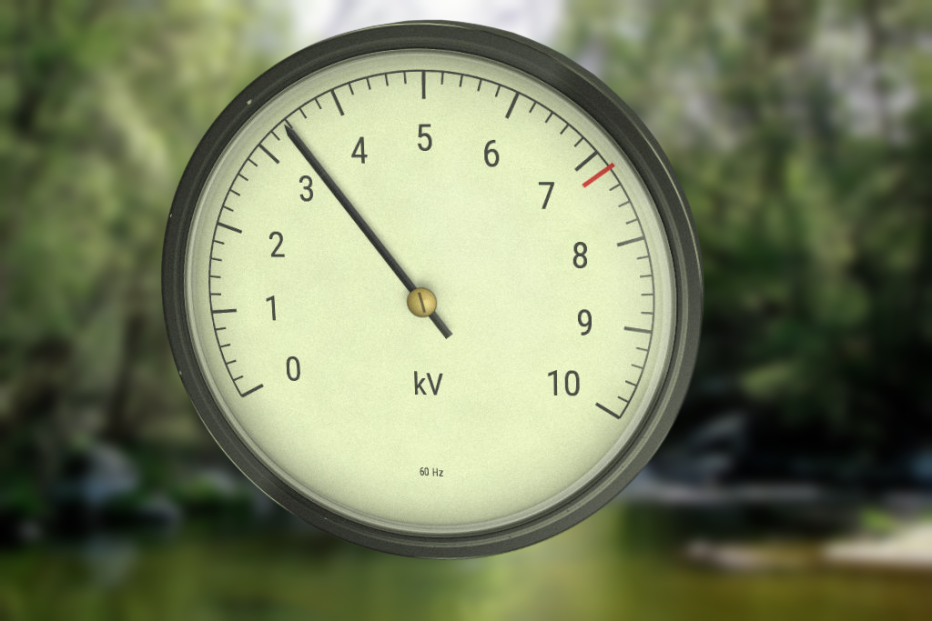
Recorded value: 3.4 kV
